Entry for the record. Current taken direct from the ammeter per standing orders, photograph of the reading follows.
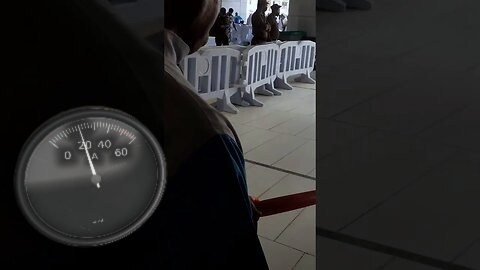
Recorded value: 20 A
